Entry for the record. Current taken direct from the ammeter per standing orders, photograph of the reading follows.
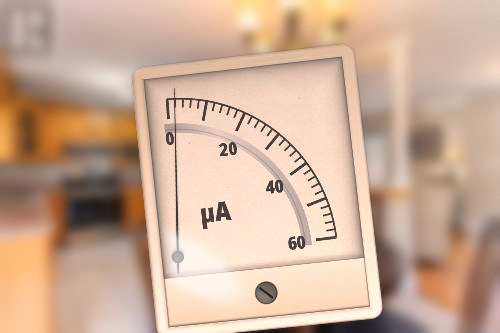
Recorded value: 2 µA
